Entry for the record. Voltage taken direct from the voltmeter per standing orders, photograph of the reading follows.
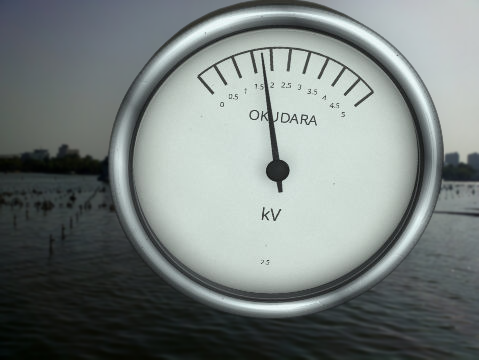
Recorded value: 1.75 kV
